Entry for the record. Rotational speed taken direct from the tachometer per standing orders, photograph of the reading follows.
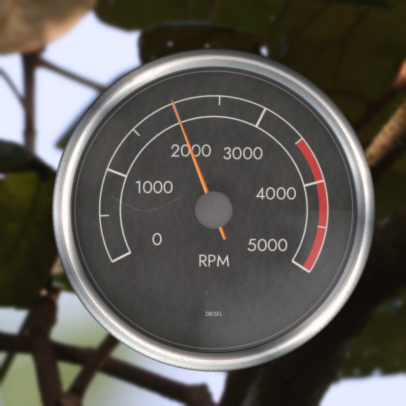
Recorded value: 2000 rpm
